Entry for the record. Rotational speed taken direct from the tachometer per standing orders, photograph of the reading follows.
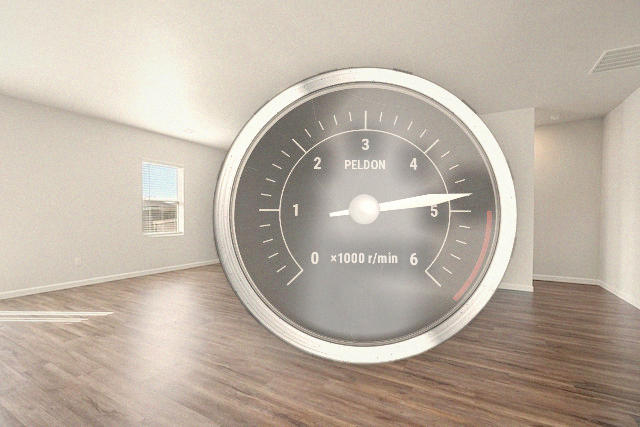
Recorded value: 4800 rpm
